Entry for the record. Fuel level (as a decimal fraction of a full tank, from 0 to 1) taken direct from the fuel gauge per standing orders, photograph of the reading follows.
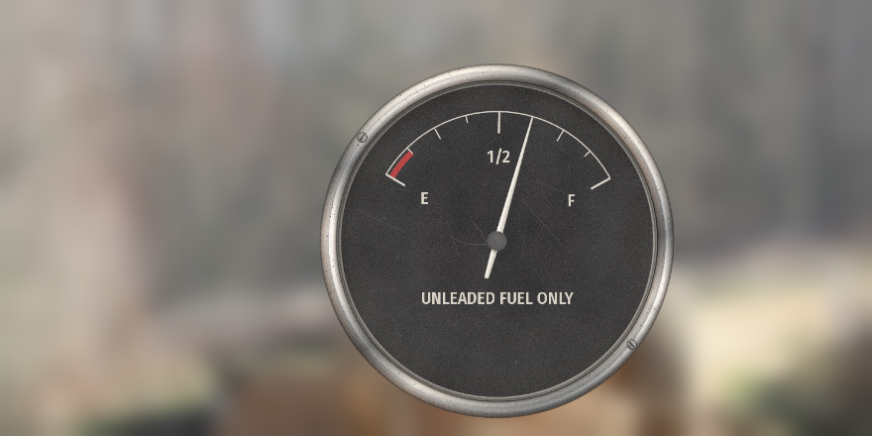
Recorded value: 0.625
